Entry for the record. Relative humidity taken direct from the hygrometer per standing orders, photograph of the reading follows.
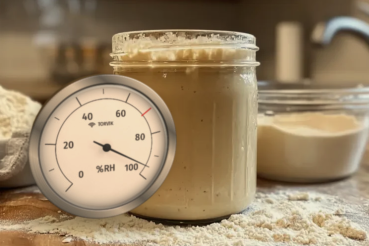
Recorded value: 95 %
